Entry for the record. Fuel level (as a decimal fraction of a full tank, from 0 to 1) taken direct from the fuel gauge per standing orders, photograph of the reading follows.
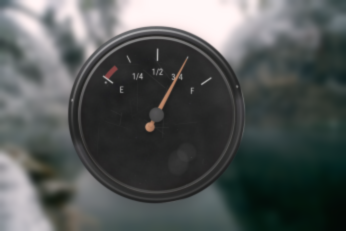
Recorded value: 0.75
